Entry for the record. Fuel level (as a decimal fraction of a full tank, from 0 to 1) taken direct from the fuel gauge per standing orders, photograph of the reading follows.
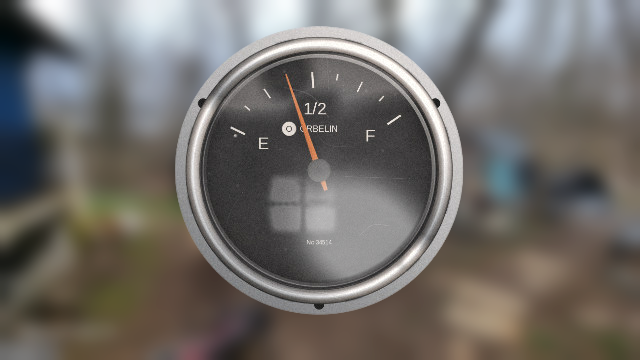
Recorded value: 0.375
